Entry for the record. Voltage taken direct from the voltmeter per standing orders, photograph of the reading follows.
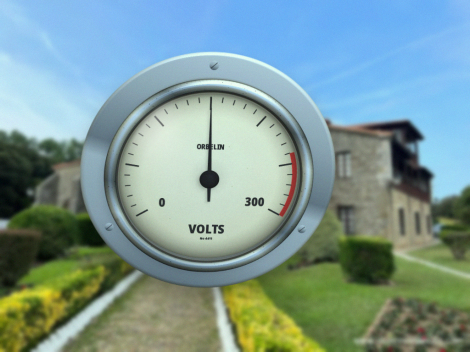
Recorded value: 150 V
